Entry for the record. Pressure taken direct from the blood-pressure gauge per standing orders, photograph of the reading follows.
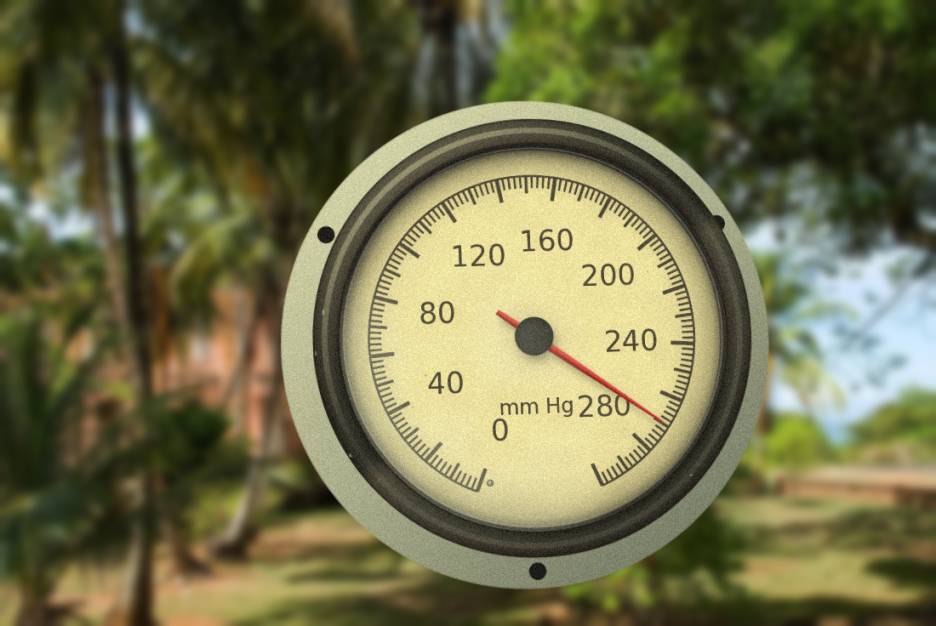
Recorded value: 270 mmHg
